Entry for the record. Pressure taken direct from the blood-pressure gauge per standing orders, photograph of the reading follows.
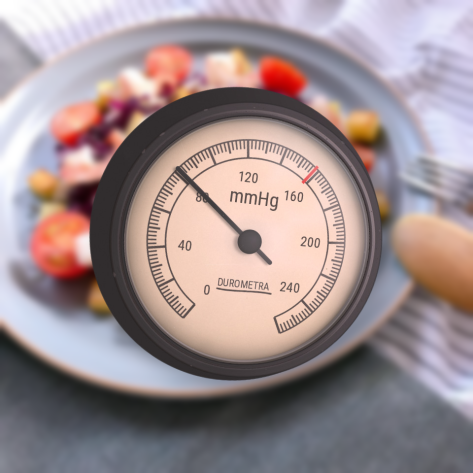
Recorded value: 82 mmHg
